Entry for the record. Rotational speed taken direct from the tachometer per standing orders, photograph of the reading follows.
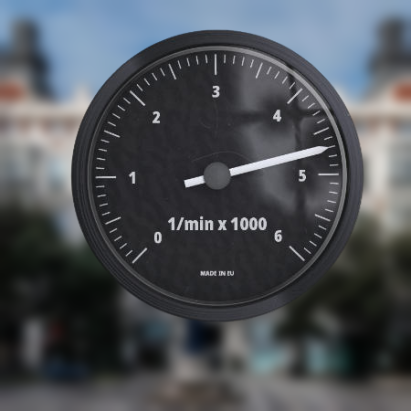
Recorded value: 4700 rpm
